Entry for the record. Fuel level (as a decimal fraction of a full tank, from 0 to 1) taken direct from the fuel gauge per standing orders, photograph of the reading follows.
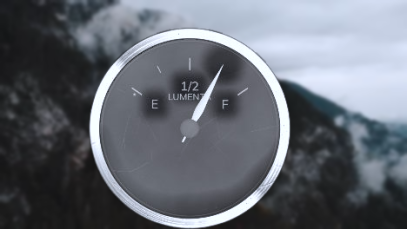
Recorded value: 0.75
